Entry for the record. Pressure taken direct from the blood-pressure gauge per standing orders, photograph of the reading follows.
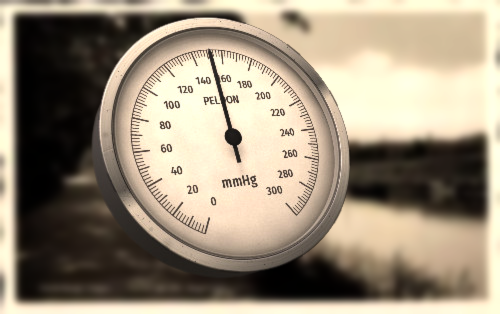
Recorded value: 150 mmHg
